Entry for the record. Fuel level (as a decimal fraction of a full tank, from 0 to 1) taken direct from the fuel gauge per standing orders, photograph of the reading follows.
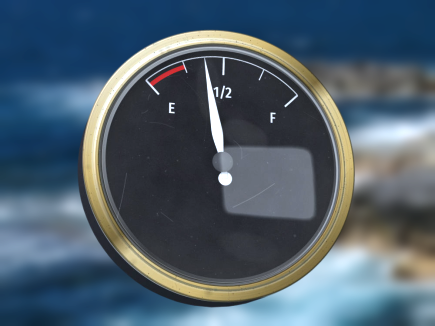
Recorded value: 0.375
